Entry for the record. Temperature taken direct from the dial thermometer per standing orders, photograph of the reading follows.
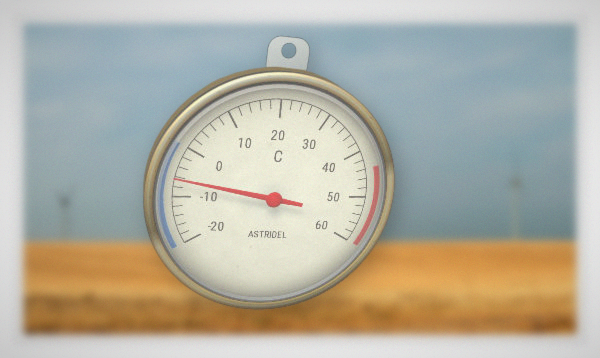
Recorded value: -6 °C
